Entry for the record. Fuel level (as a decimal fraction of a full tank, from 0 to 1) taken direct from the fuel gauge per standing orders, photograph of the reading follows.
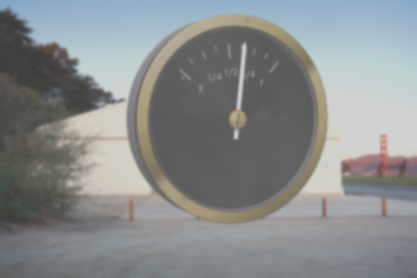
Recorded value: 0.625
